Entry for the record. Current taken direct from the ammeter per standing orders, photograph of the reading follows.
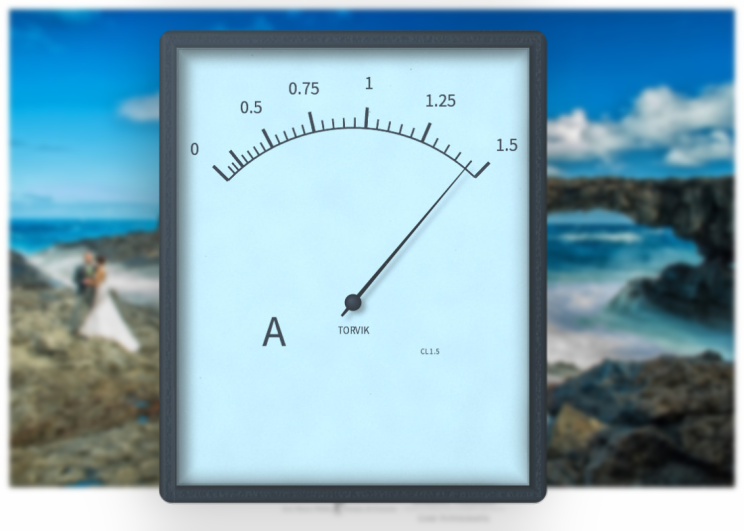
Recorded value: 1.45 A
